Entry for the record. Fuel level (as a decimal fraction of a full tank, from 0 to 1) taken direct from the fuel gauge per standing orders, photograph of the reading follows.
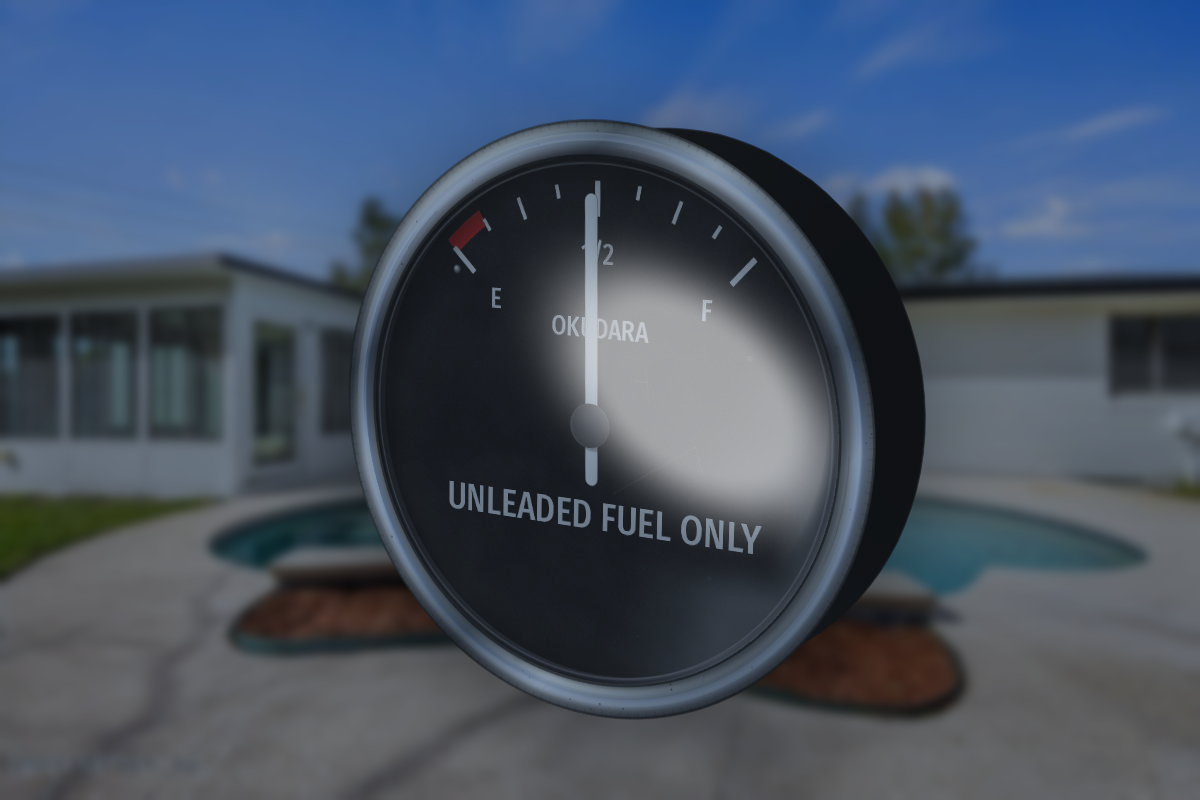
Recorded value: 0.5
